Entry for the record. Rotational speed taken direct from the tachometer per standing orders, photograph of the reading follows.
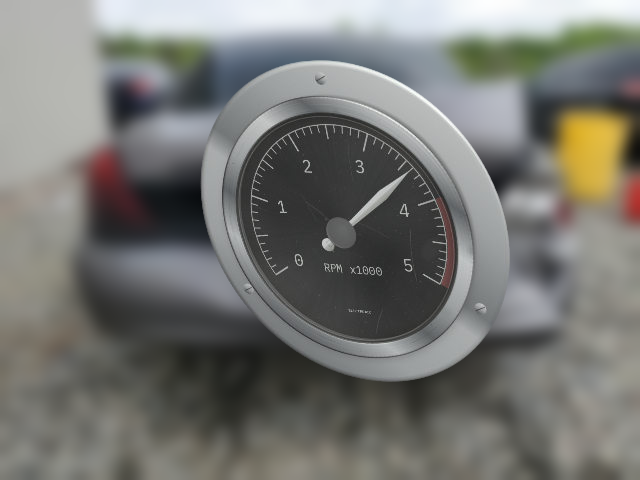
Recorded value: 3600 rpm
